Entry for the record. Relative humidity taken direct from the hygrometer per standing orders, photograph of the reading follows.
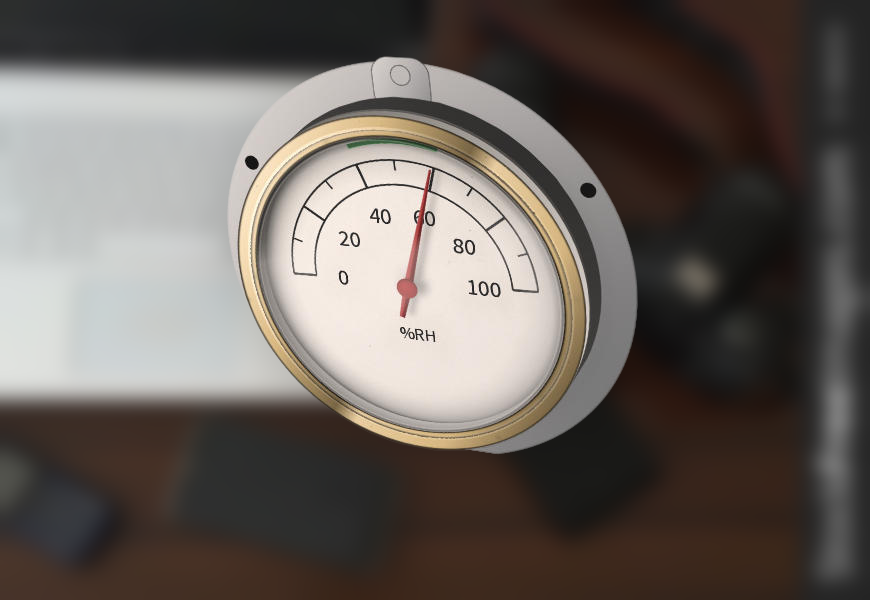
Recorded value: 60 %
